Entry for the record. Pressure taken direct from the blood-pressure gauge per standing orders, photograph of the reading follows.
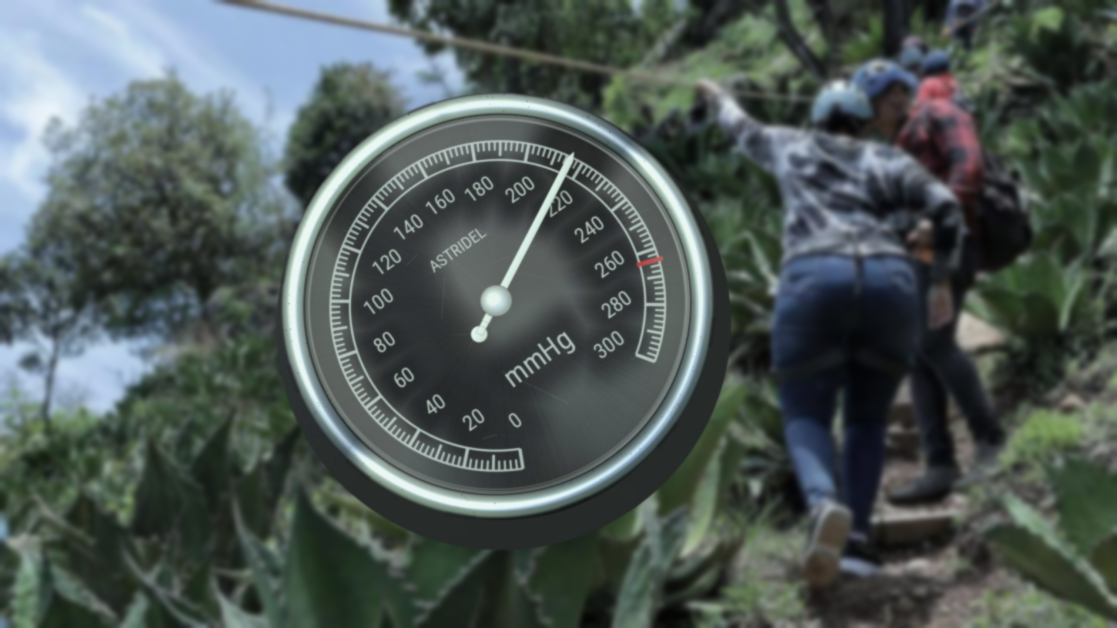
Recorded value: 216 mmHg
